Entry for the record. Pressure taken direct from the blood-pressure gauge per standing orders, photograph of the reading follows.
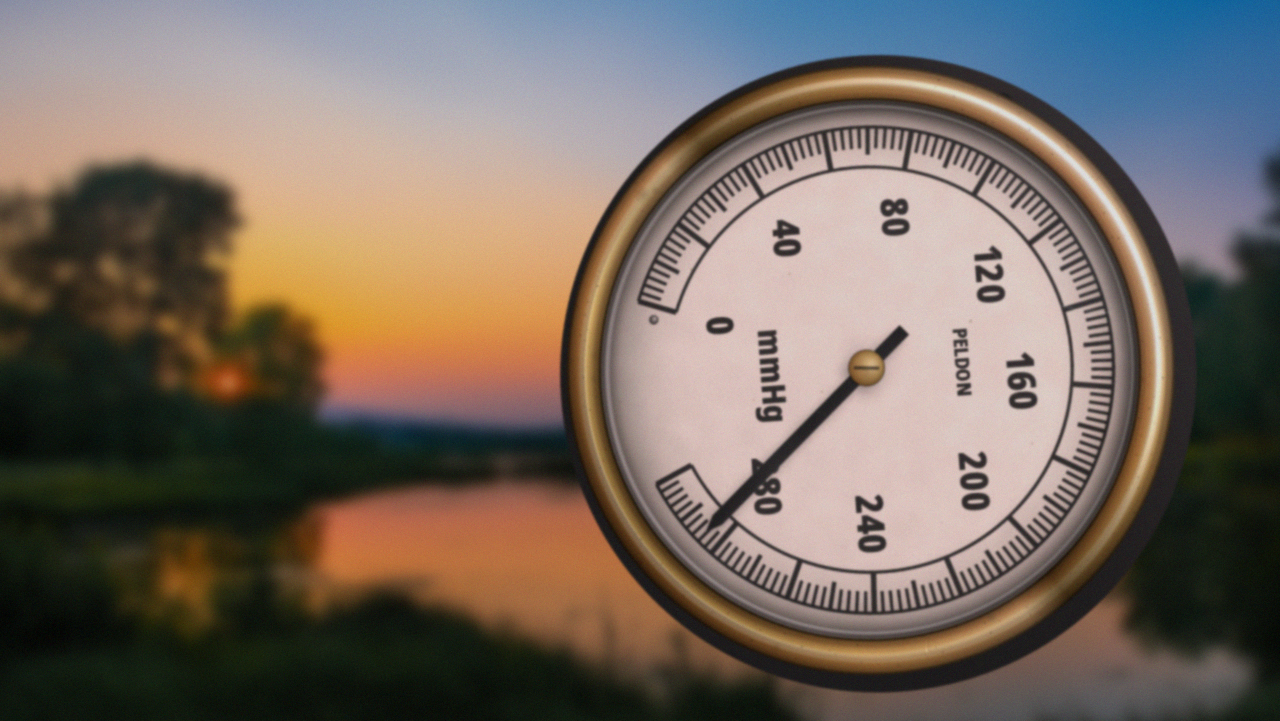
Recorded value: 284 mmHg
